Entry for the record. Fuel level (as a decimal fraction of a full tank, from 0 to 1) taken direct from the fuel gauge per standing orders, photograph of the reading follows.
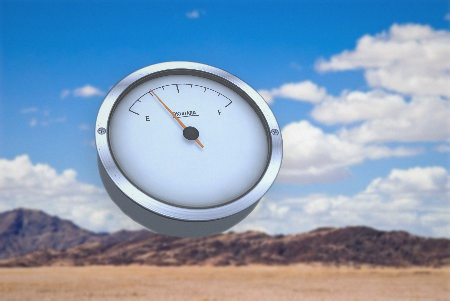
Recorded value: 0.25
